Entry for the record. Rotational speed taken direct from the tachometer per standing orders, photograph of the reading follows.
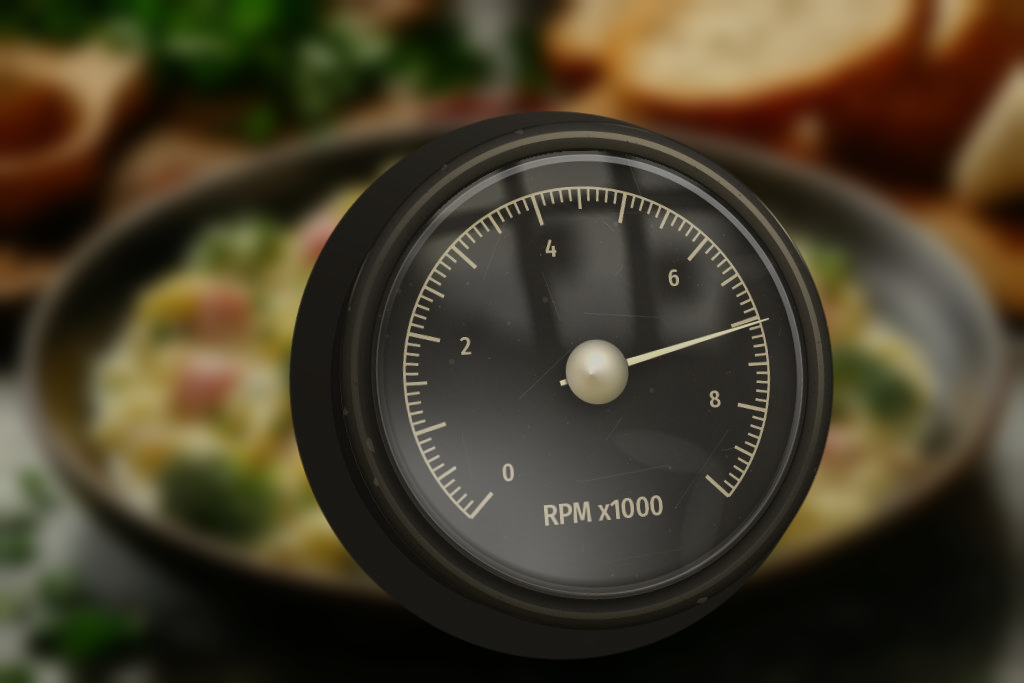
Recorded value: 7050 rpm
